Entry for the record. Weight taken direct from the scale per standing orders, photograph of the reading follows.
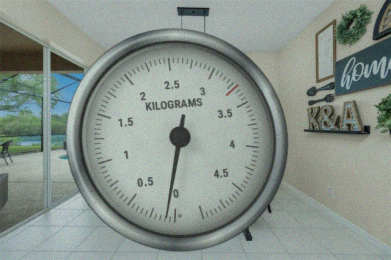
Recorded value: 0.1 kg
